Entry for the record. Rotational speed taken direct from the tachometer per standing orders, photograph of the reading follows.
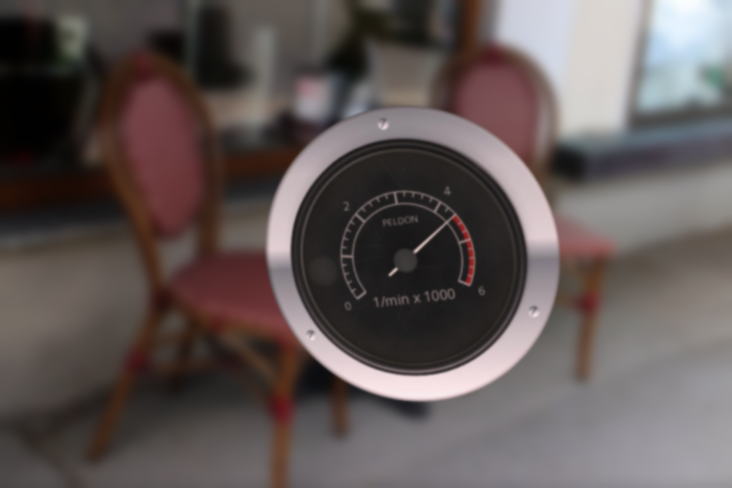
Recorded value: 4400 rpm
